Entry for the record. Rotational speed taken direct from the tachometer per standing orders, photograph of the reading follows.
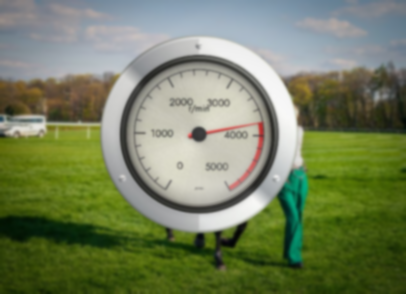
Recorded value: 3800 rpm
